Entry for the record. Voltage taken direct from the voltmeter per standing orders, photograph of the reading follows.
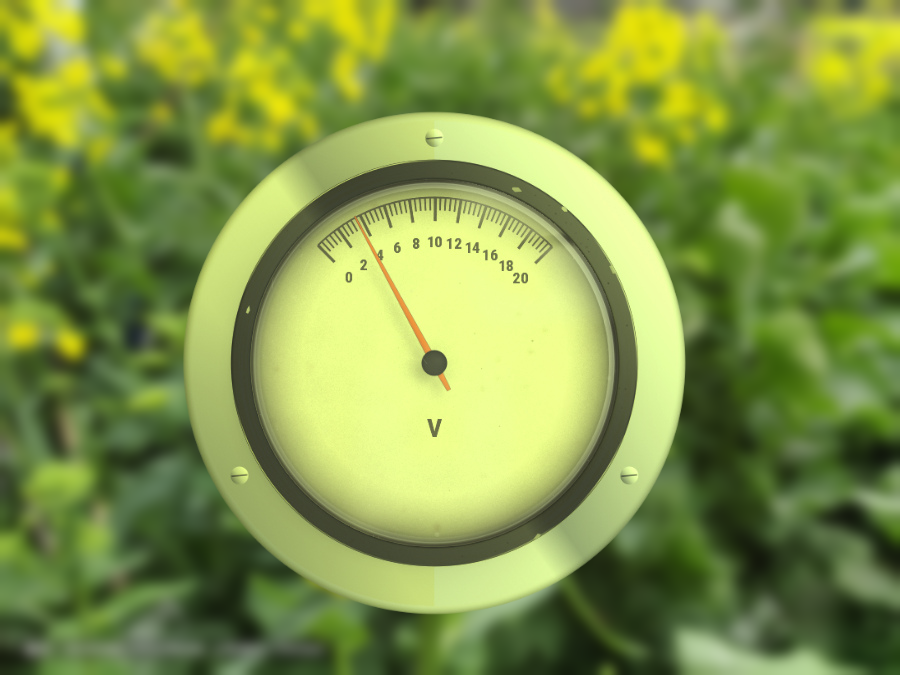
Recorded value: 3.6 V
